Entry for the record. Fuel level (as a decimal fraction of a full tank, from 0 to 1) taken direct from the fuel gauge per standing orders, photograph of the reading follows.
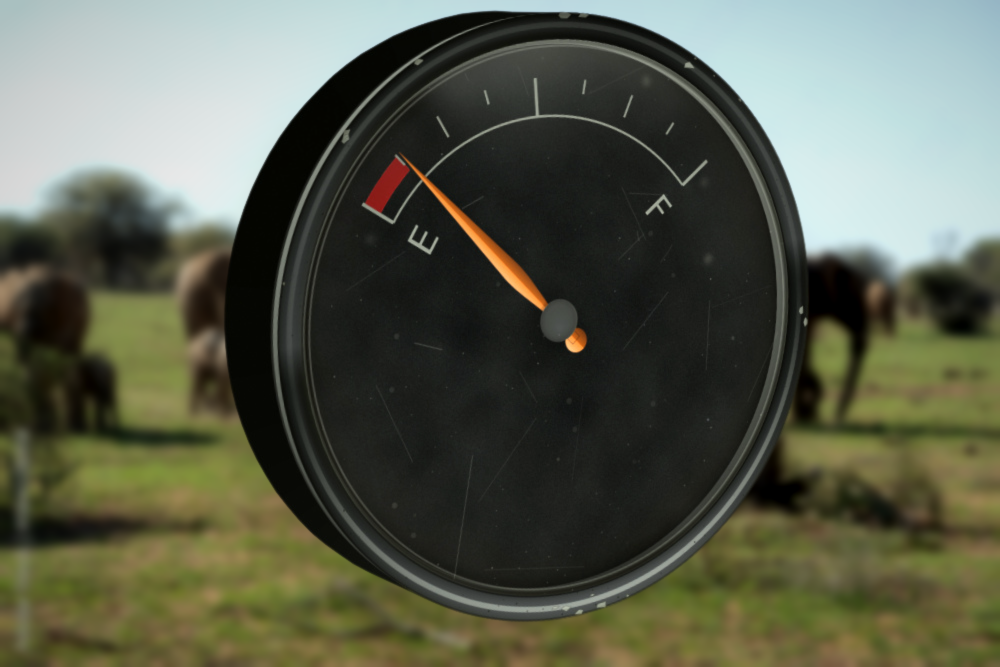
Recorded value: 0.125
